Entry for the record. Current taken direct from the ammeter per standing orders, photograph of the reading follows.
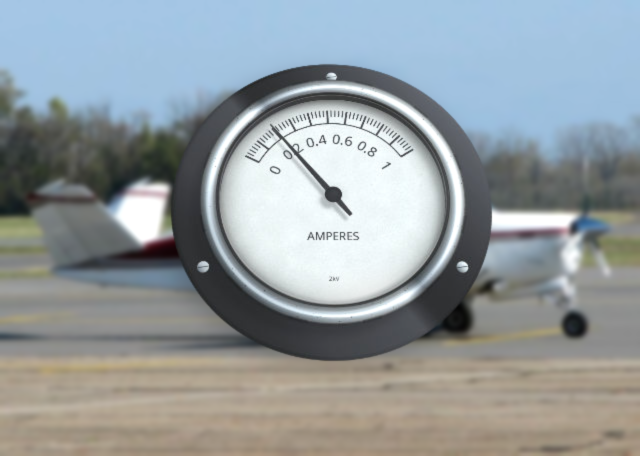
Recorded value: 0.2 A
